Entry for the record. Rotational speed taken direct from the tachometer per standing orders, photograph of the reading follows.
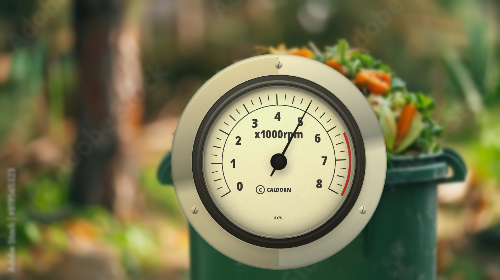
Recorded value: 5000 rpm
